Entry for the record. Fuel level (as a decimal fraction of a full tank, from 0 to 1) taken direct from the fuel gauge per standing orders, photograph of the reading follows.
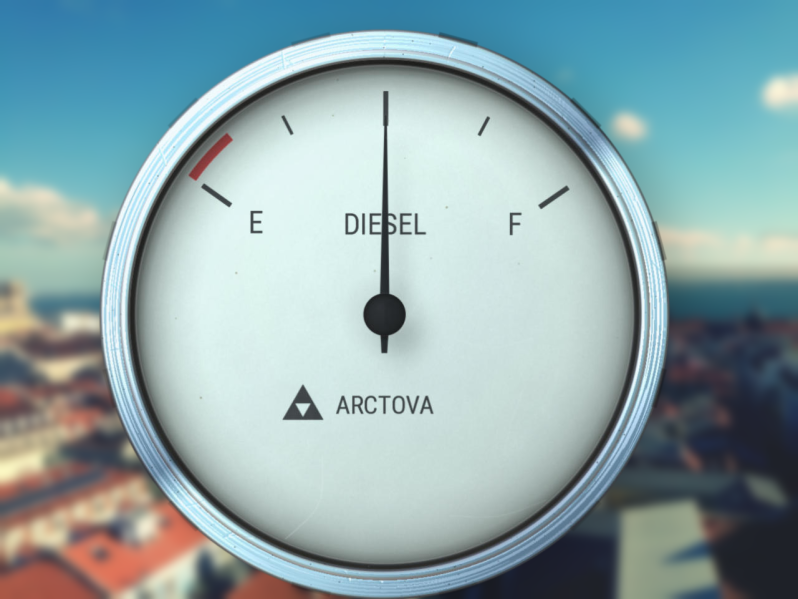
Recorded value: 0.5
